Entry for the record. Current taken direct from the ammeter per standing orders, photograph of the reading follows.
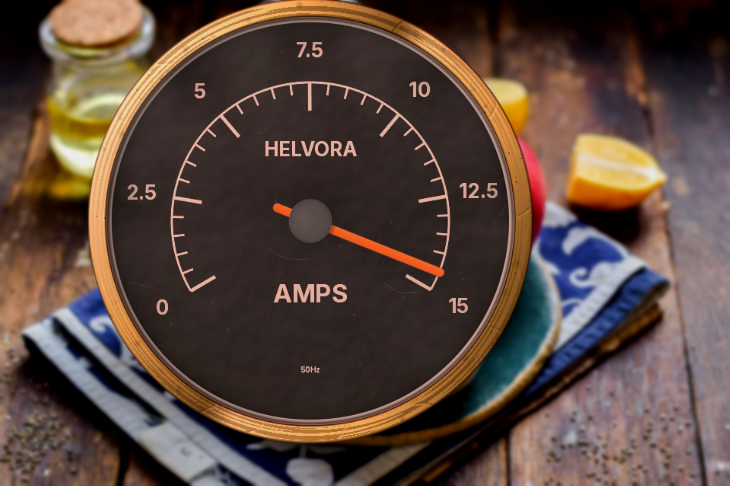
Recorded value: 14.5 A
